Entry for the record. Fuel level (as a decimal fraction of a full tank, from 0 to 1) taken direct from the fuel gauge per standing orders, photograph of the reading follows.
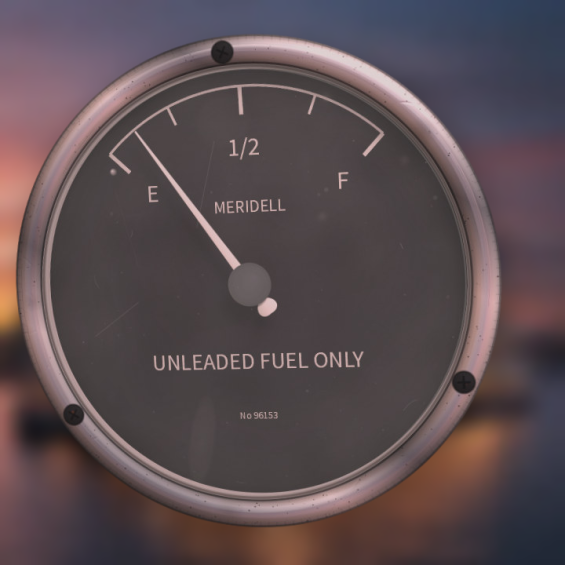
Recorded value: 0.125
